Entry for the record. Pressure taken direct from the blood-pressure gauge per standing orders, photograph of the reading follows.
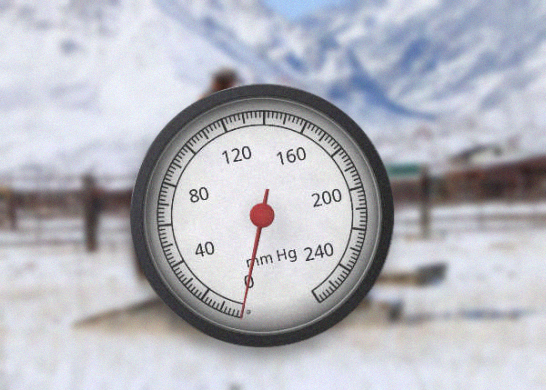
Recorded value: 0 mmHg
